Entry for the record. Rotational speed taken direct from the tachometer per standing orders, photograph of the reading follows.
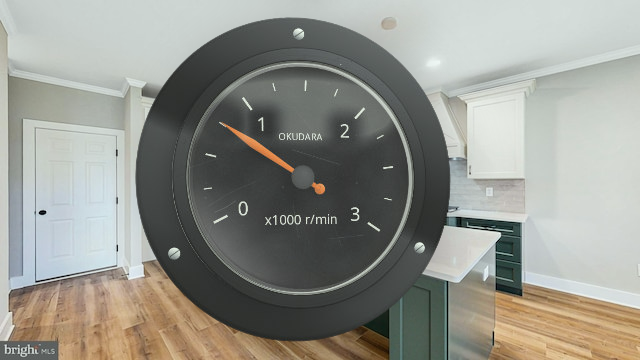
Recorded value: 750 rpm
